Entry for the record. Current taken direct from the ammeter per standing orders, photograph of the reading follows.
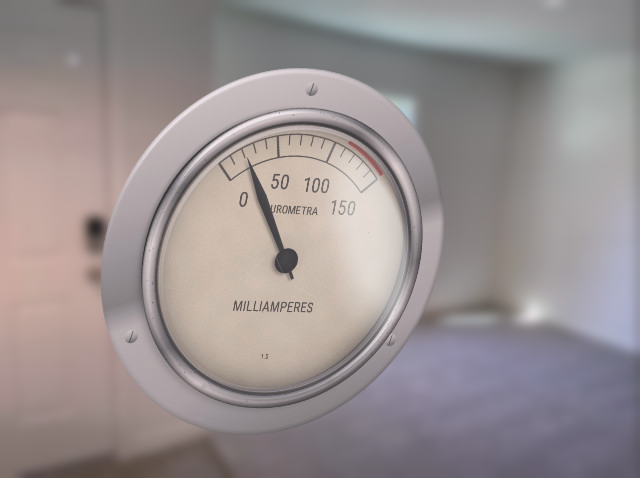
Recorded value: 20 mA
